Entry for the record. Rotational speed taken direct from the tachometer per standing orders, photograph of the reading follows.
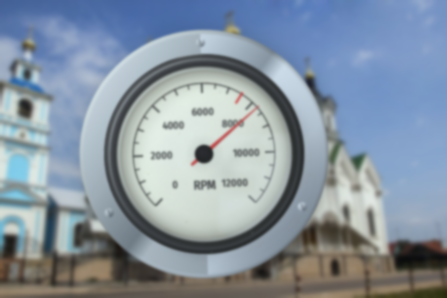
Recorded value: 8250 rpm
